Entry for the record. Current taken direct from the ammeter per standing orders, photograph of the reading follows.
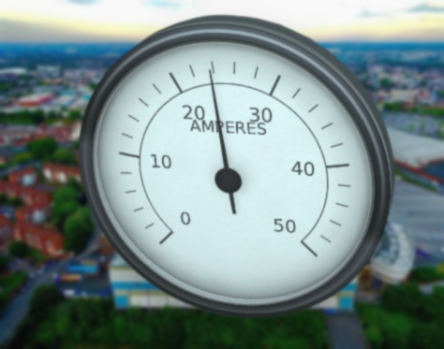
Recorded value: 24 A
